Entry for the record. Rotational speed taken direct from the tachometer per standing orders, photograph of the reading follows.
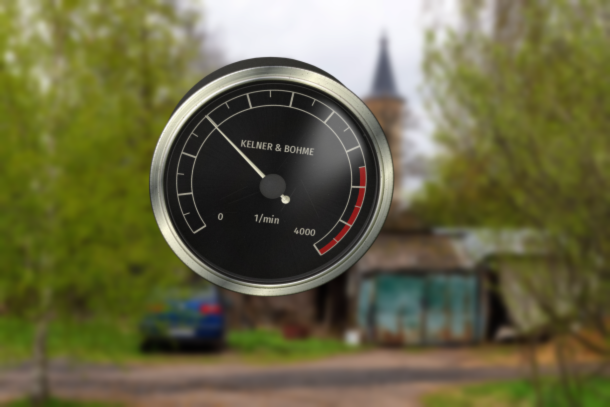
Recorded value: 1200 rpm
